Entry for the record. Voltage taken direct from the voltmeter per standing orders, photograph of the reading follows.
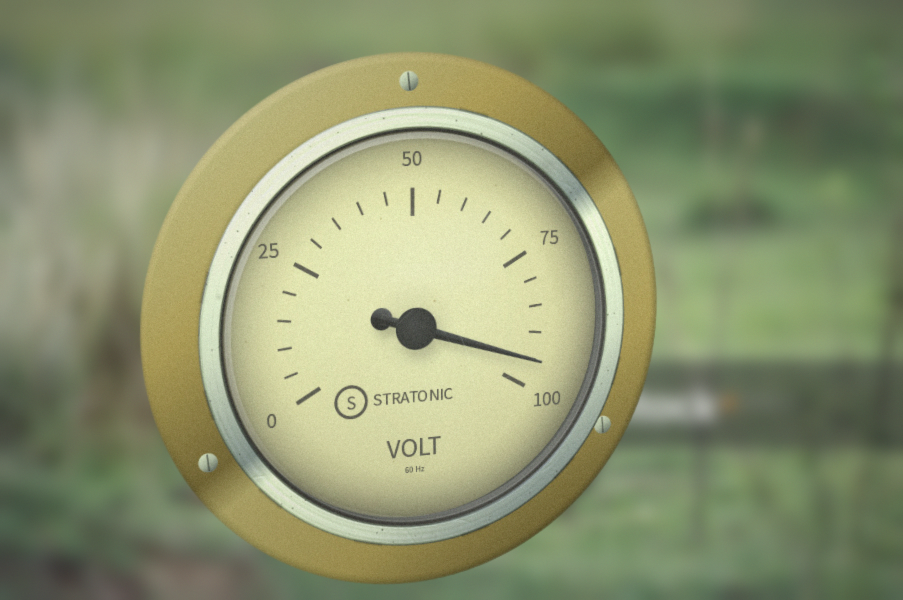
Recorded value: 95 V
